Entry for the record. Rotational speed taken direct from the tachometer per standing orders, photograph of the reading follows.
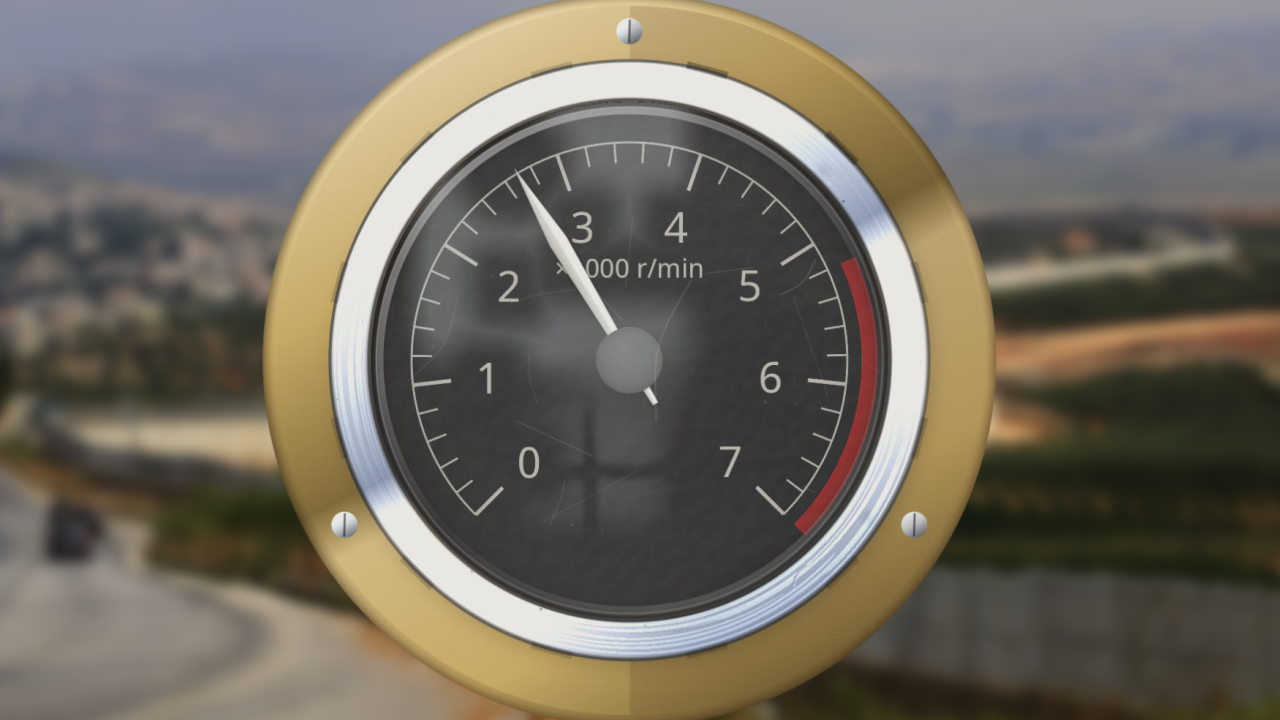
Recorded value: 2700 rpm
